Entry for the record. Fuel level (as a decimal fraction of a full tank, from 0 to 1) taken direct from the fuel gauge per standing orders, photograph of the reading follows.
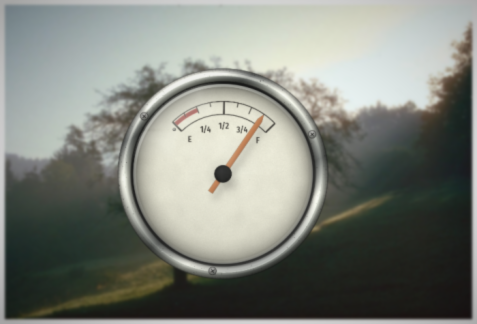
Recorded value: 0.875
